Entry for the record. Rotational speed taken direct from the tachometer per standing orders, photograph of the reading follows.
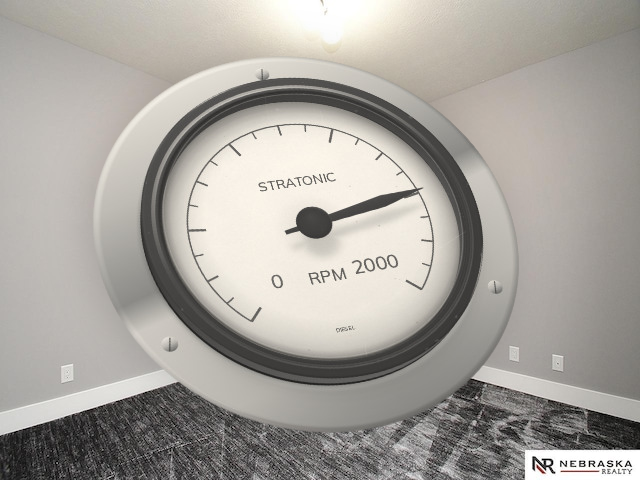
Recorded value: 1600 rpm
